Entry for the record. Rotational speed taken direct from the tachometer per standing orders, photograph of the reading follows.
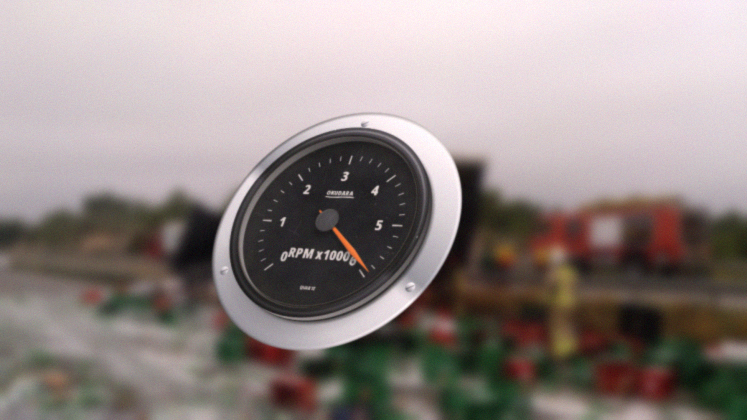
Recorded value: 5900 rpm
